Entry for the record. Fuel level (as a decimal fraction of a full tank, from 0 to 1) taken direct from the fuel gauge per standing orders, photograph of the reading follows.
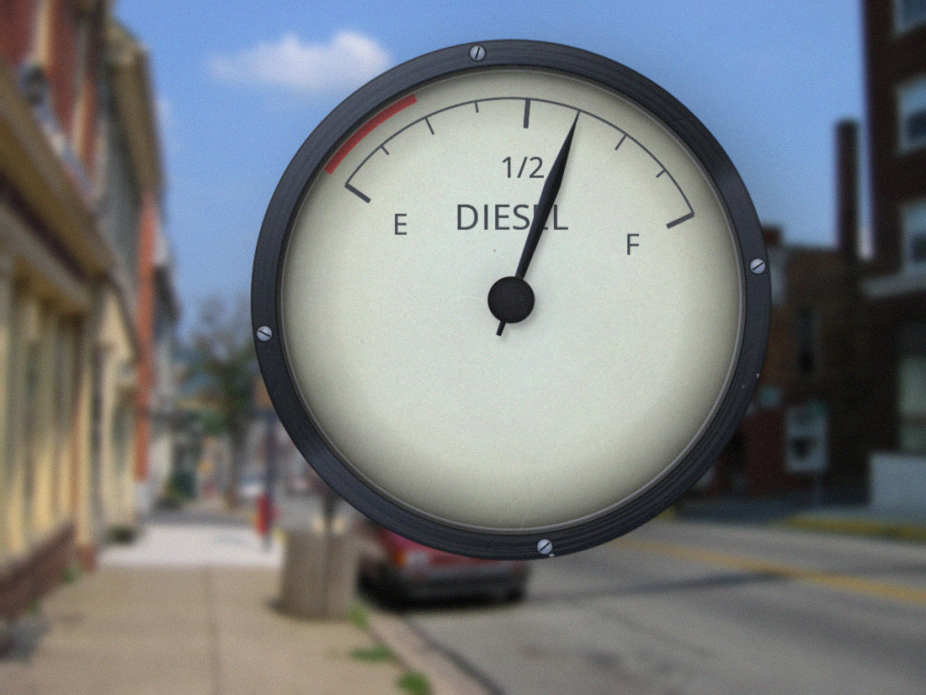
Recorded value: 0.625
